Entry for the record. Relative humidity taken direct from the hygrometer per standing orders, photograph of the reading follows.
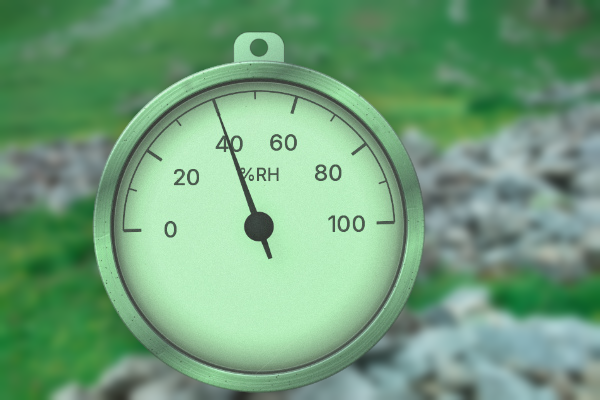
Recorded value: 40 %
